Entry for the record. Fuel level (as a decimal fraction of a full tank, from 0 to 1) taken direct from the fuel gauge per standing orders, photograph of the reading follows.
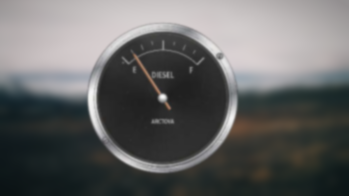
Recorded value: 0.125
